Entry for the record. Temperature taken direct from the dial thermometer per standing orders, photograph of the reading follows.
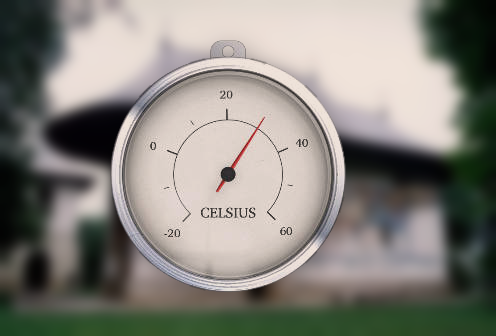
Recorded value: 30 °C
